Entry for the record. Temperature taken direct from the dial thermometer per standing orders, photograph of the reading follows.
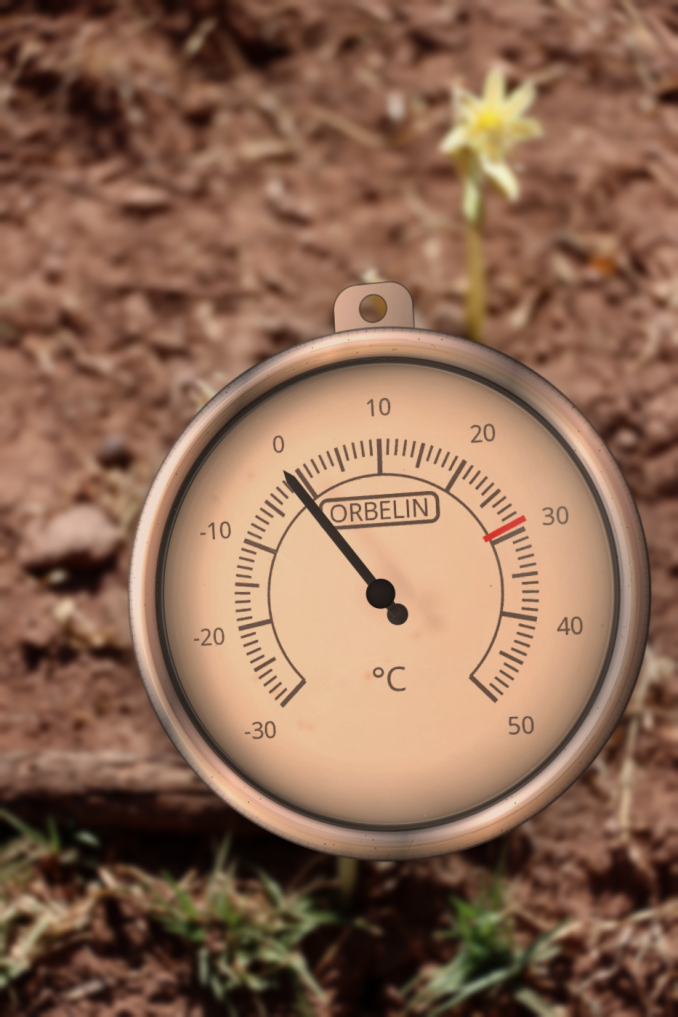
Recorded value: -1 °C
